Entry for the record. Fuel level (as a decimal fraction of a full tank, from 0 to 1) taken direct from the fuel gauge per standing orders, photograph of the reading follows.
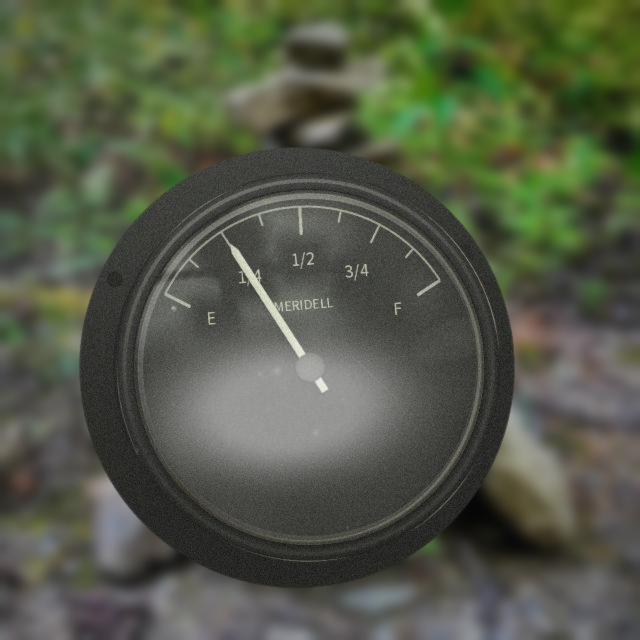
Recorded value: 0.25
